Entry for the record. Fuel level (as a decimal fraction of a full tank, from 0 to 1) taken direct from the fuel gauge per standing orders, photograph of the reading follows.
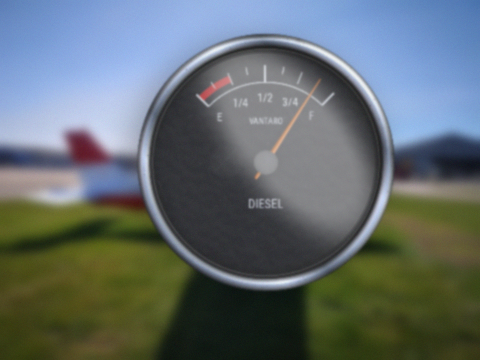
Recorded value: 0.875
